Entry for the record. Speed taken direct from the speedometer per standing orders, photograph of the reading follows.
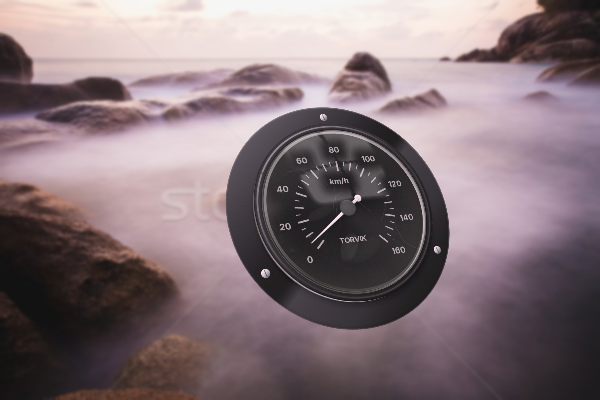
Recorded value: 5 km/h
